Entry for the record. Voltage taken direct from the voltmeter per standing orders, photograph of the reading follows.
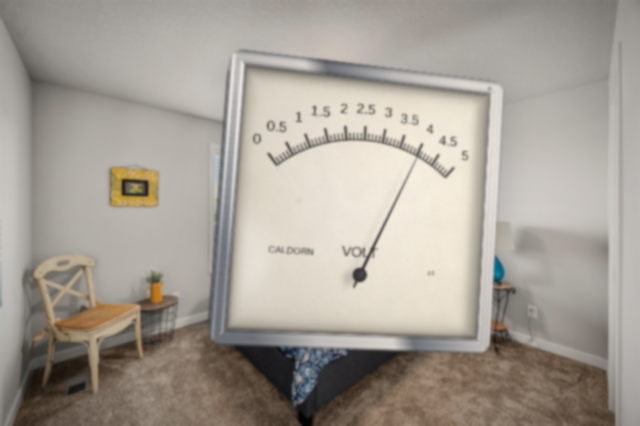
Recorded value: 4 V
